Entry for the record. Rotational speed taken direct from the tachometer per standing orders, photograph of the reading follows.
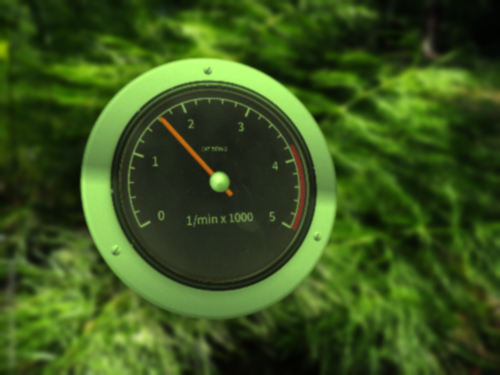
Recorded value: 1600 rpm
